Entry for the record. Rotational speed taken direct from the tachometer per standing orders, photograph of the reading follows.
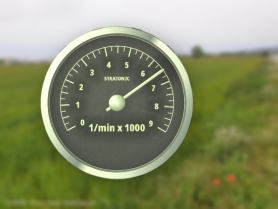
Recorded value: 6500 rpm
